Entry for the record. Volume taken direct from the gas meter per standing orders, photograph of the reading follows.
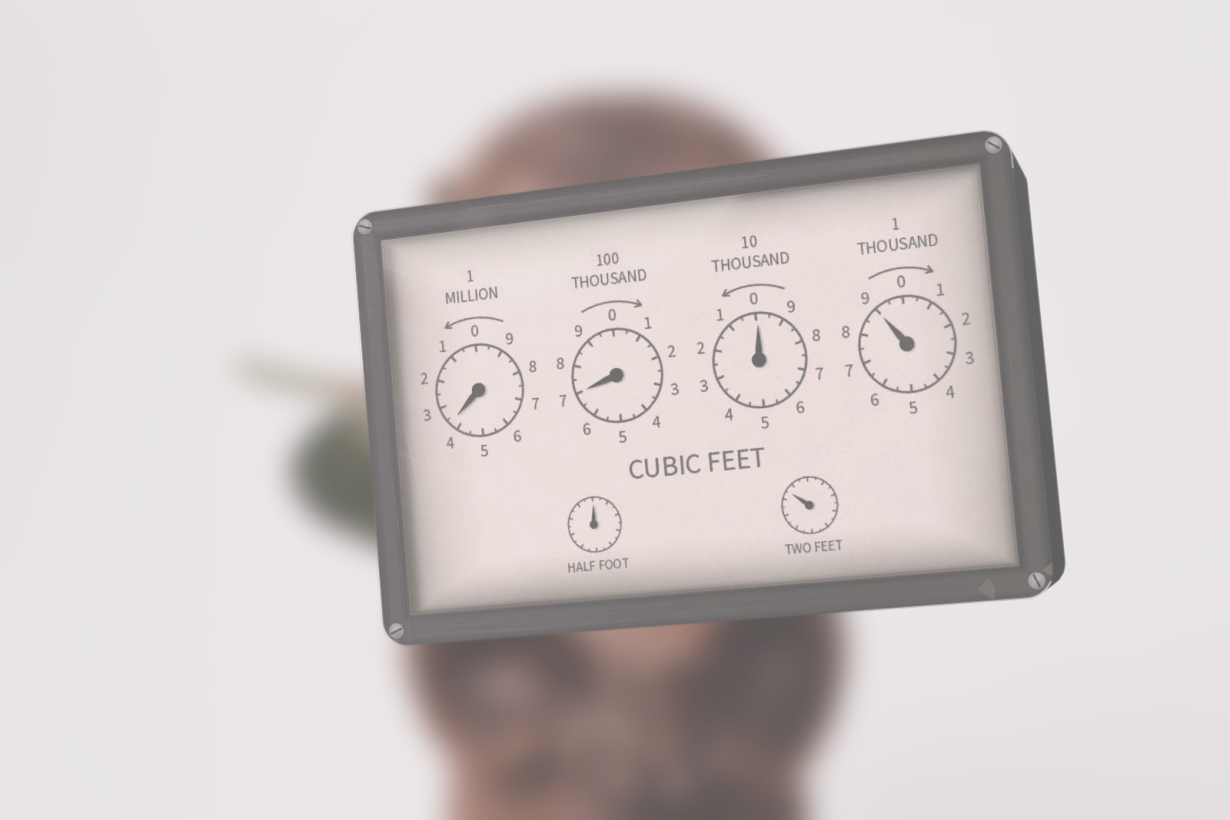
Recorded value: 369900 ft³
